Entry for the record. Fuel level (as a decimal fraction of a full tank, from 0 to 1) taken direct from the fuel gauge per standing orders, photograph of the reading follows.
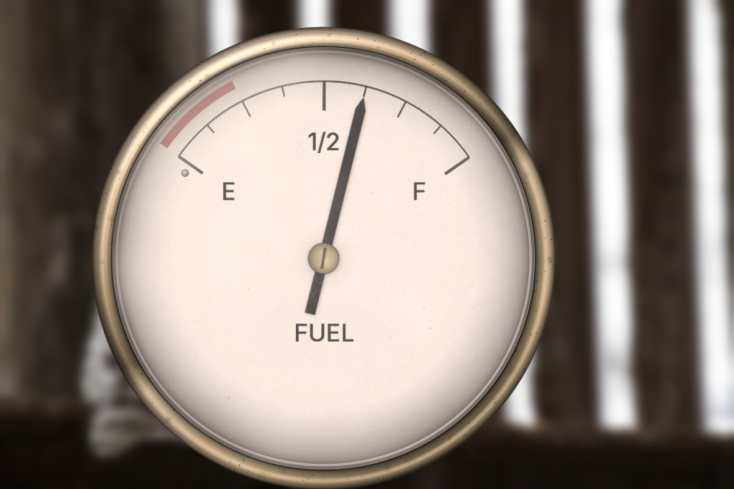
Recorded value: 0.625
